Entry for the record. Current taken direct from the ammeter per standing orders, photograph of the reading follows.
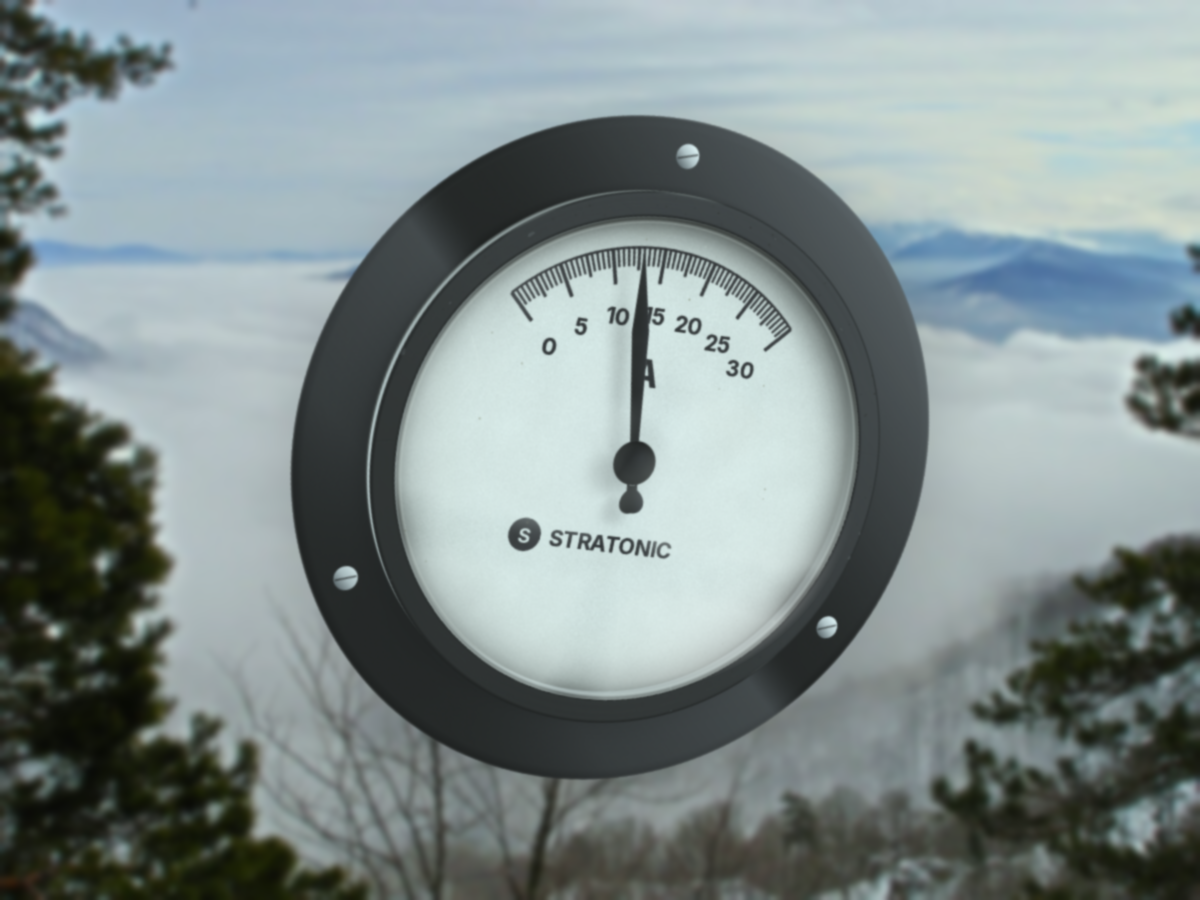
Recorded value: 12.5 A
